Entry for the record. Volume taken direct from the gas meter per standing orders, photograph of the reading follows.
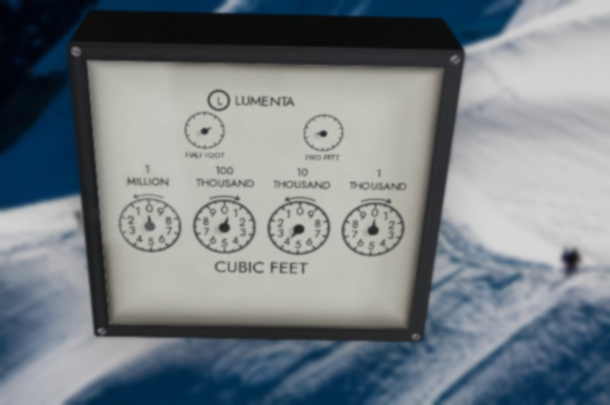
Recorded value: 4000 ft³
